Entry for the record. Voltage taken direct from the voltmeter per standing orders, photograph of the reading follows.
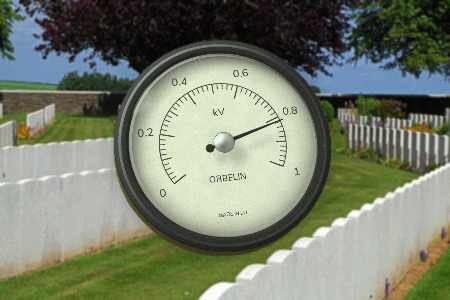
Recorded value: 0.82 kV
